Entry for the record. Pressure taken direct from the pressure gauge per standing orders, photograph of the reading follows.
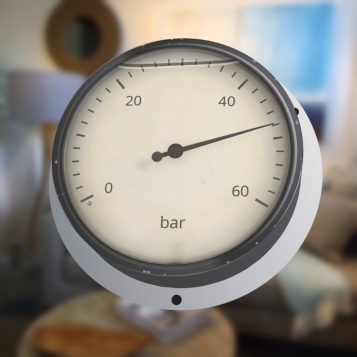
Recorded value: 48 bar
